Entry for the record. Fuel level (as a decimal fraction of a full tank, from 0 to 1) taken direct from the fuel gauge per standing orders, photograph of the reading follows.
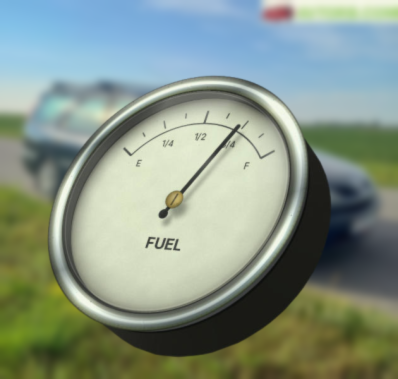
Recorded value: 0.75
